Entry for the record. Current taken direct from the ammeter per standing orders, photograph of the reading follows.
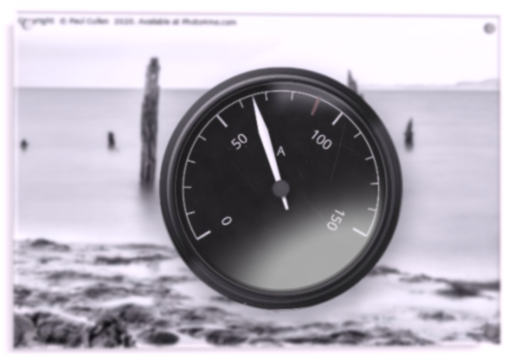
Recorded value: 65 A
